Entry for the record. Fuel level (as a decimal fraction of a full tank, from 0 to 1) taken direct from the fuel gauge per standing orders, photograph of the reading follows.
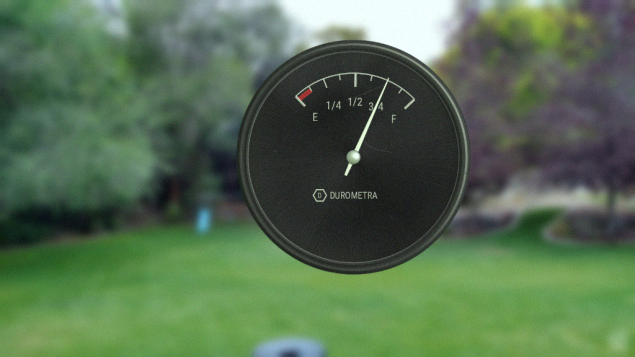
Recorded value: 0.75
